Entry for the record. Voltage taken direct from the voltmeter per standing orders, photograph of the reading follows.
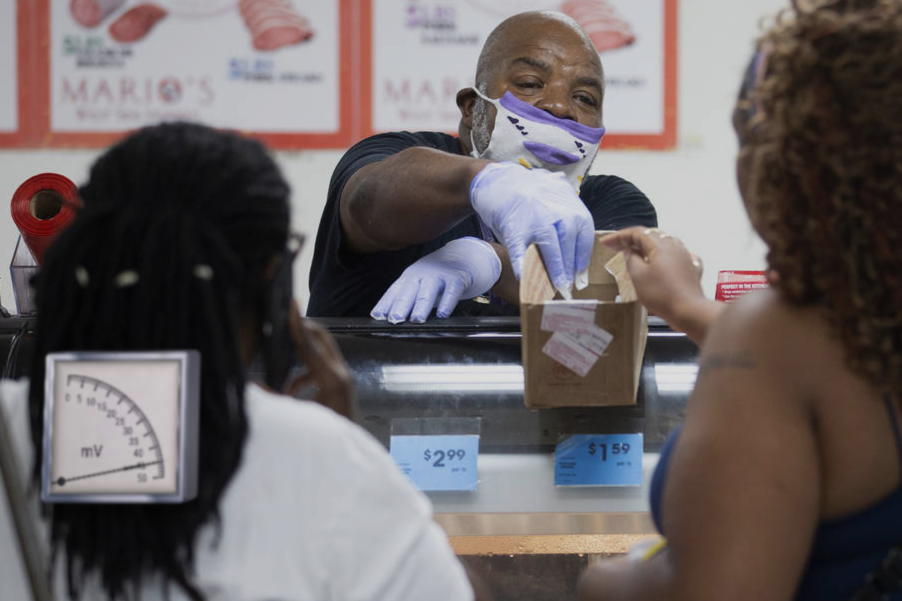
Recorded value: 45 mV
